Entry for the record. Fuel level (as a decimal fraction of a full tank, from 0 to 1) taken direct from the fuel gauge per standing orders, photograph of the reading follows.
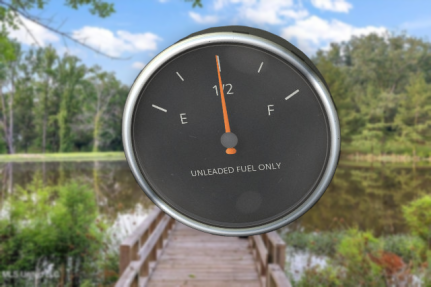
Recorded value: 0.5
